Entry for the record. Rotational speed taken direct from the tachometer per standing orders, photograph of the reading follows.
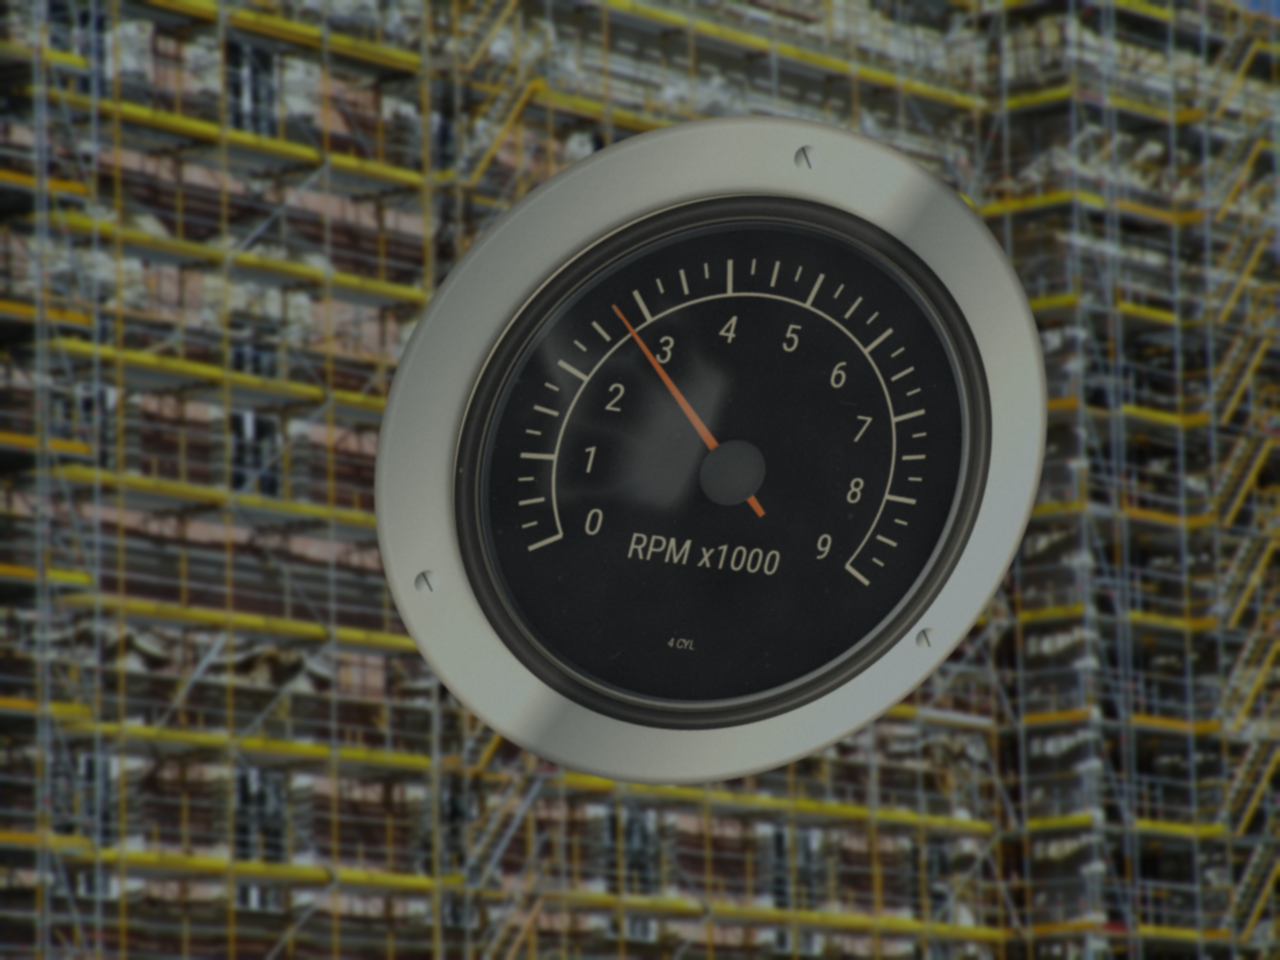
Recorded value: 2750 rpm
